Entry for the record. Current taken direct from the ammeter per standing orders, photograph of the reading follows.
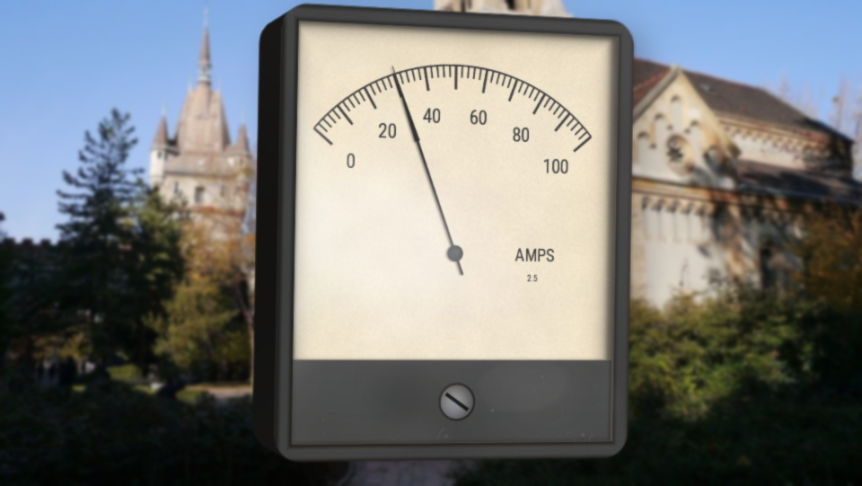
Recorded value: 30 A
